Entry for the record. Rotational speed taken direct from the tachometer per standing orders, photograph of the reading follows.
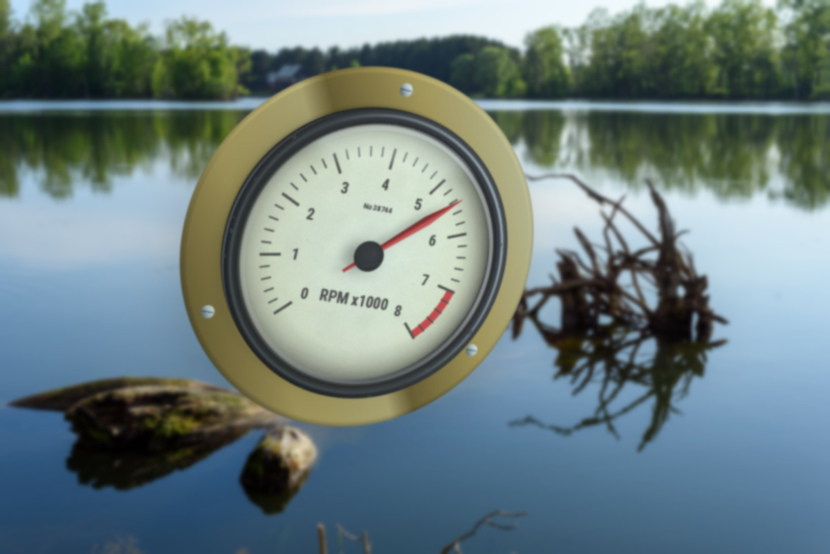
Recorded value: 5400 rpm
